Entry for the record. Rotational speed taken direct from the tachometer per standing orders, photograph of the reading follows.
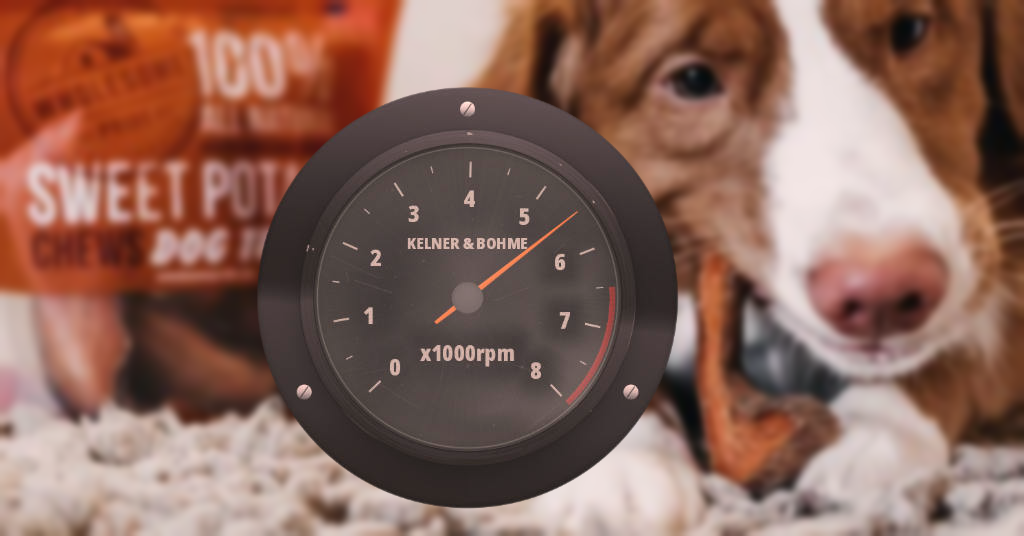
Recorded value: 5500 rpm
